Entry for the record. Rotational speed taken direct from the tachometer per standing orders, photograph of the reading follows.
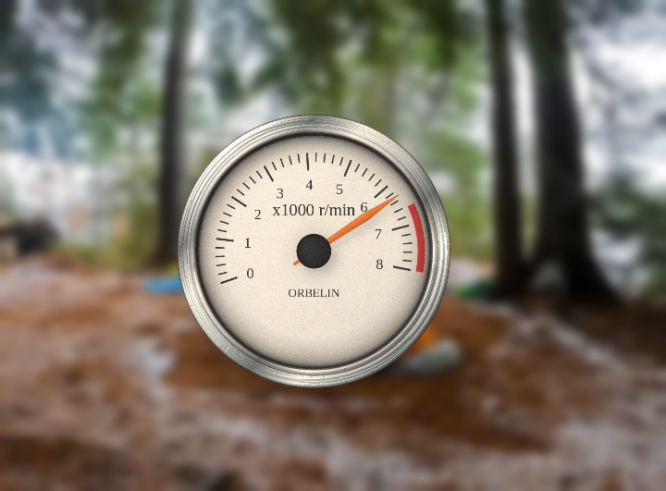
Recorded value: 6300 rpm
